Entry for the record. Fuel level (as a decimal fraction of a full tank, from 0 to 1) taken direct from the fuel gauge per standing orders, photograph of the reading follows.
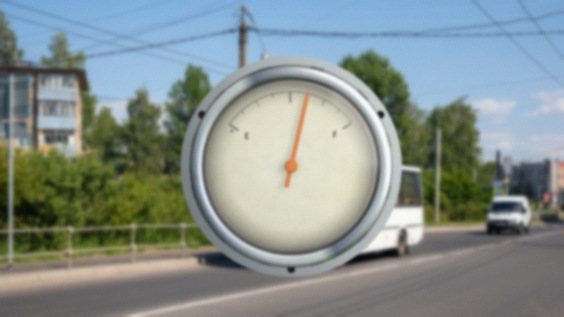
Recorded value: 0.625
